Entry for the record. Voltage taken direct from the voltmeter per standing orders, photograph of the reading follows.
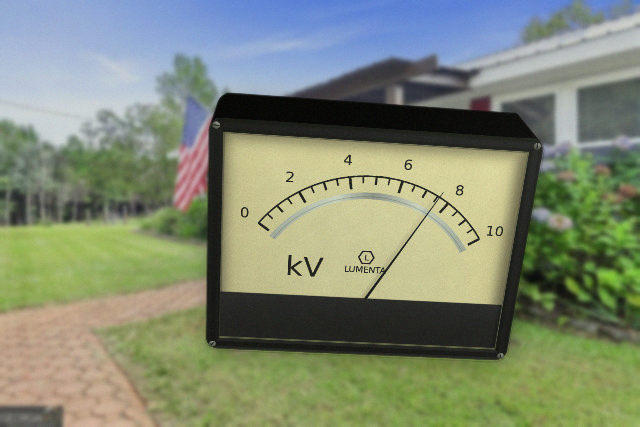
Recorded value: 7.5 kV
